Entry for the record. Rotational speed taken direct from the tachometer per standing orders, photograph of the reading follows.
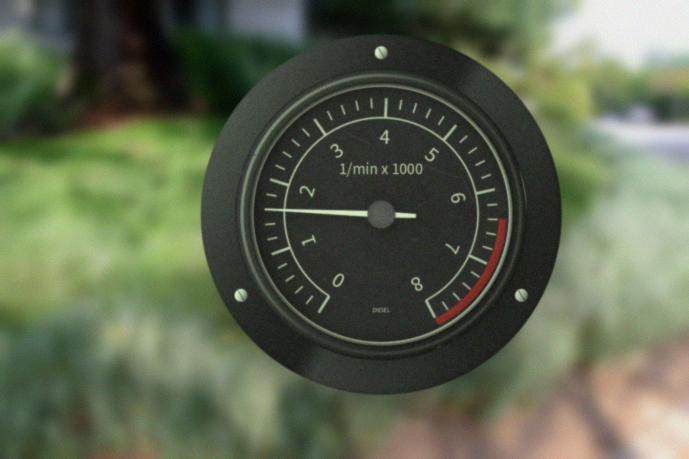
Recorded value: 1600 rpm
